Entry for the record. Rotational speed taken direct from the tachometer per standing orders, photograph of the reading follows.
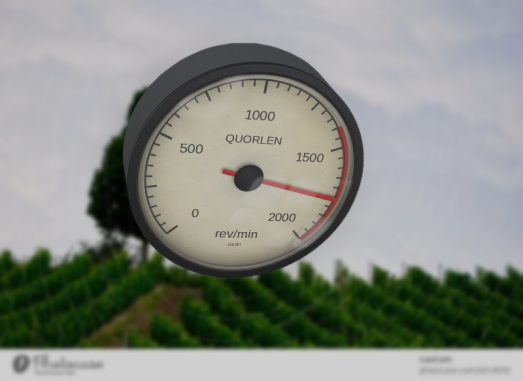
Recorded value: 1750 rpm
